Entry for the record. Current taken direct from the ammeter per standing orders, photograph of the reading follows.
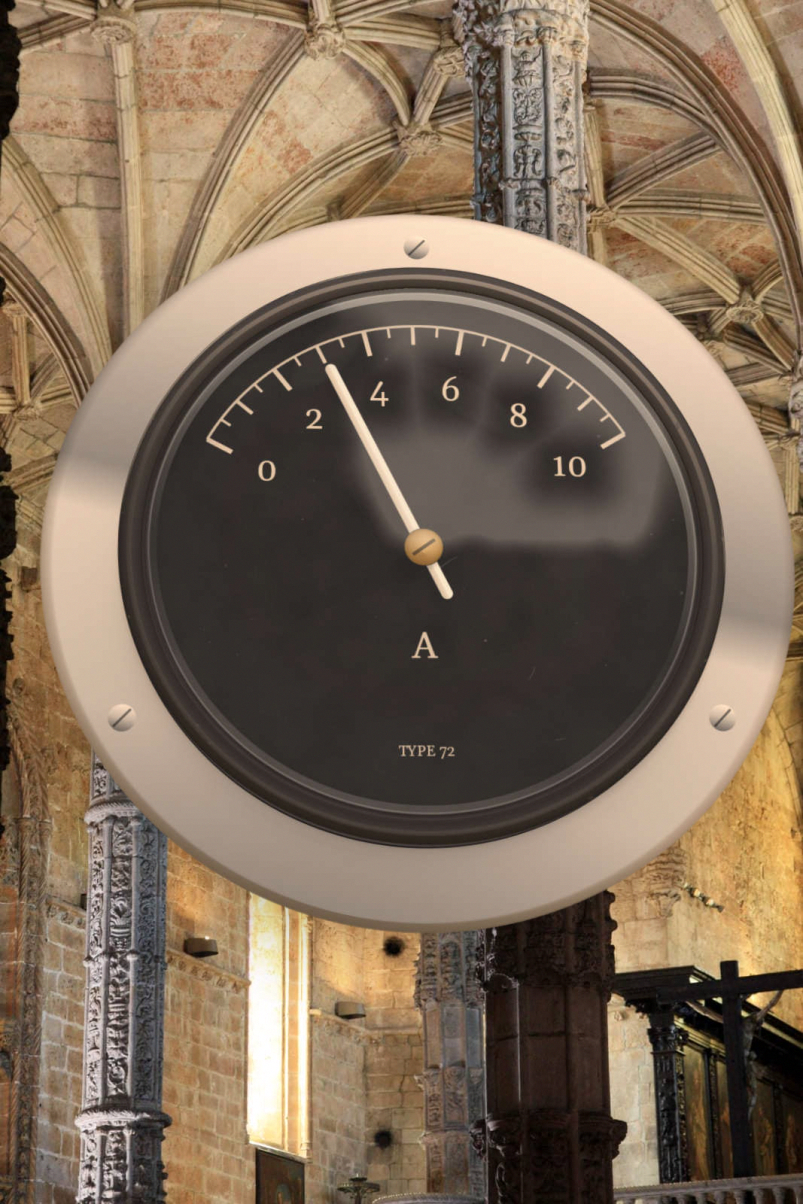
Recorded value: 3 A
